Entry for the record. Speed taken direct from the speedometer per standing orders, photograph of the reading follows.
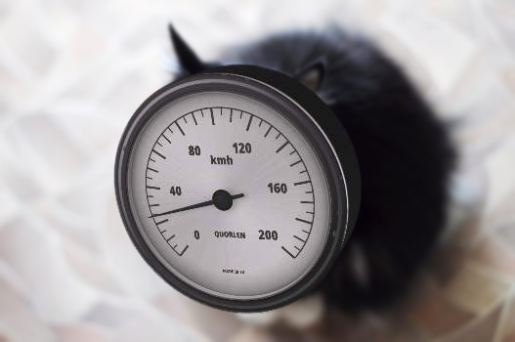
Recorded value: 25 km/h
